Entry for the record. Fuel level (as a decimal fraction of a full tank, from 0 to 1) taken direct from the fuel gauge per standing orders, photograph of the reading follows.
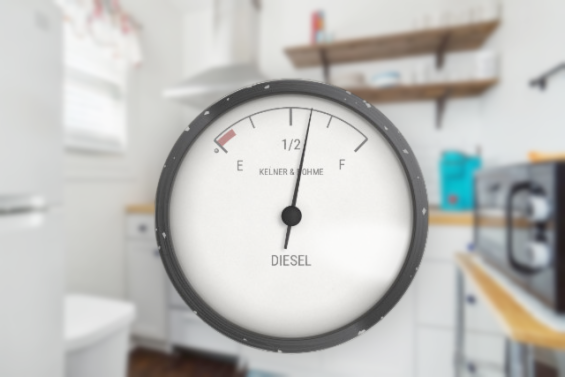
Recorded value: 0.625
